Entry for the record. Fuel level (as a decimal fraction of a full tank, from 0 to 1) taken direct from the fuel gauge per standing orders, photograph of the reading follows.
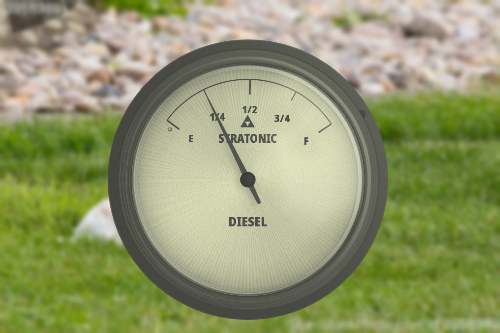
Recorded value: 0.25
